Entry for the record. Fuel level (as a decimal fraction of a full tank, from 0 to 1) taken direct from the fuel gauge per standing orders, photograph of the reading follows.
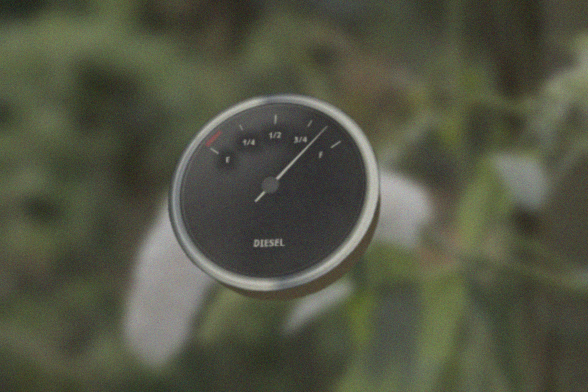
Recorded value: 0.875
